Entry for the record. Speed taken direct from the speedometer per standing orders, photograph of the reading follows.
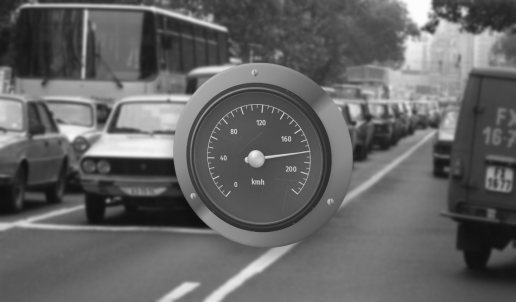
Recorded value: 180 km/h
